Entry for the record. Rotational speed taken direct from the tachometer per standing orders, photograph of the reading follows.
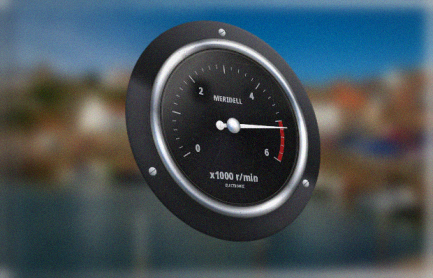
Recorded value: 5200 rpm
